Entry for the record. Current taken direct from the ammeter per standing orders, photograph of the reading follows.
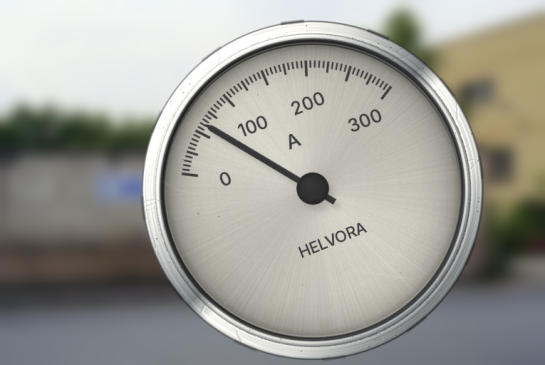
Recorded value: 60 A
